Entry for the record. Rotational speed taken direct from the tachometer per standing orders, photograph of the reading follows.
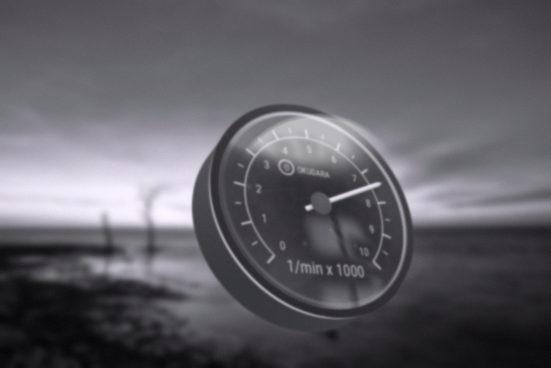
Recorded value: 7500 rpm
